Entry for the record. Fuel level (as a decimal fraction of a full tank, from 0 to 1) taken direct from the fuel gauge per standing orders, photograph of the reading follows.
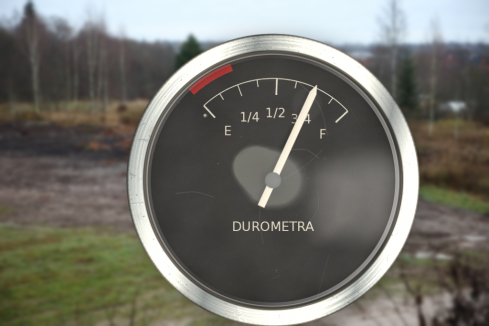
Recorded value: 0.75
